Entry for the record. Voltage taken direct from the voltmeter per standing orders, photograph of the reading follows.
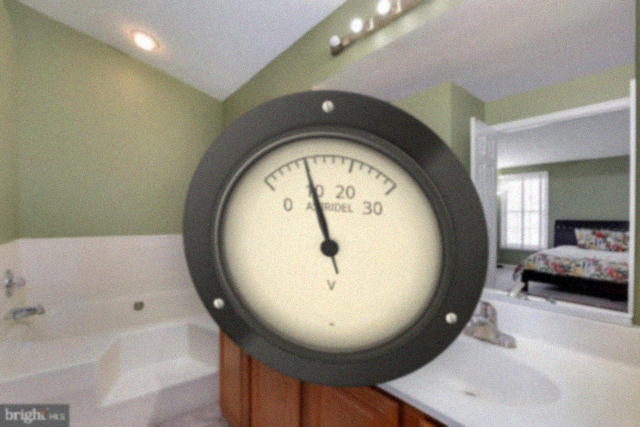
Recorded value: 10 V
